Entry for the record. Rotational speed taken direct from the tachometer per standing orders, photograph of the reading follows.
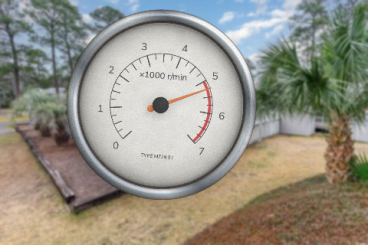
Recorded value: 5250 rpm
